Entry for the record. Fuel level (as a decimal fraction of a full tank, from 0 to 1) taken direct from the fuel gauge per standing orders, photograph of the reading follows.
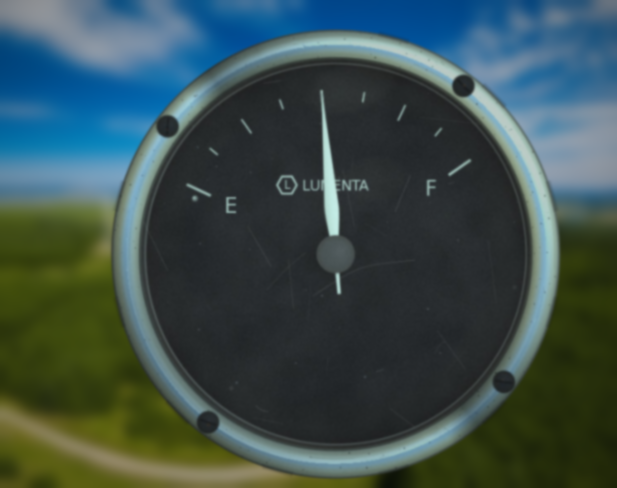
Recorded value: 0.5
